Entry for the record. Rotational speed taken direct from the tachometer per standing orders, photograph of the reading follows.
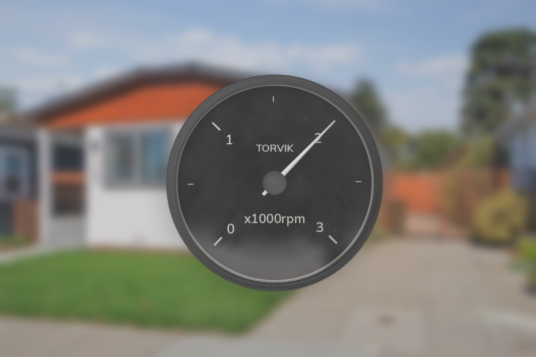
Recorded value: 2000 rpm
